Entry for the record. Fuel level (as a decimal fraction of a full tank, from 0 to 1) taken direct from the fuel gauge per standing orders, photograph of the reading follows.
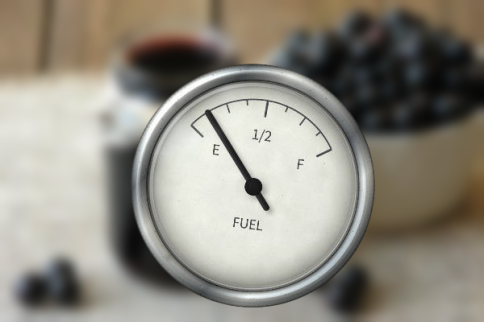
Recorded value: 0.125
